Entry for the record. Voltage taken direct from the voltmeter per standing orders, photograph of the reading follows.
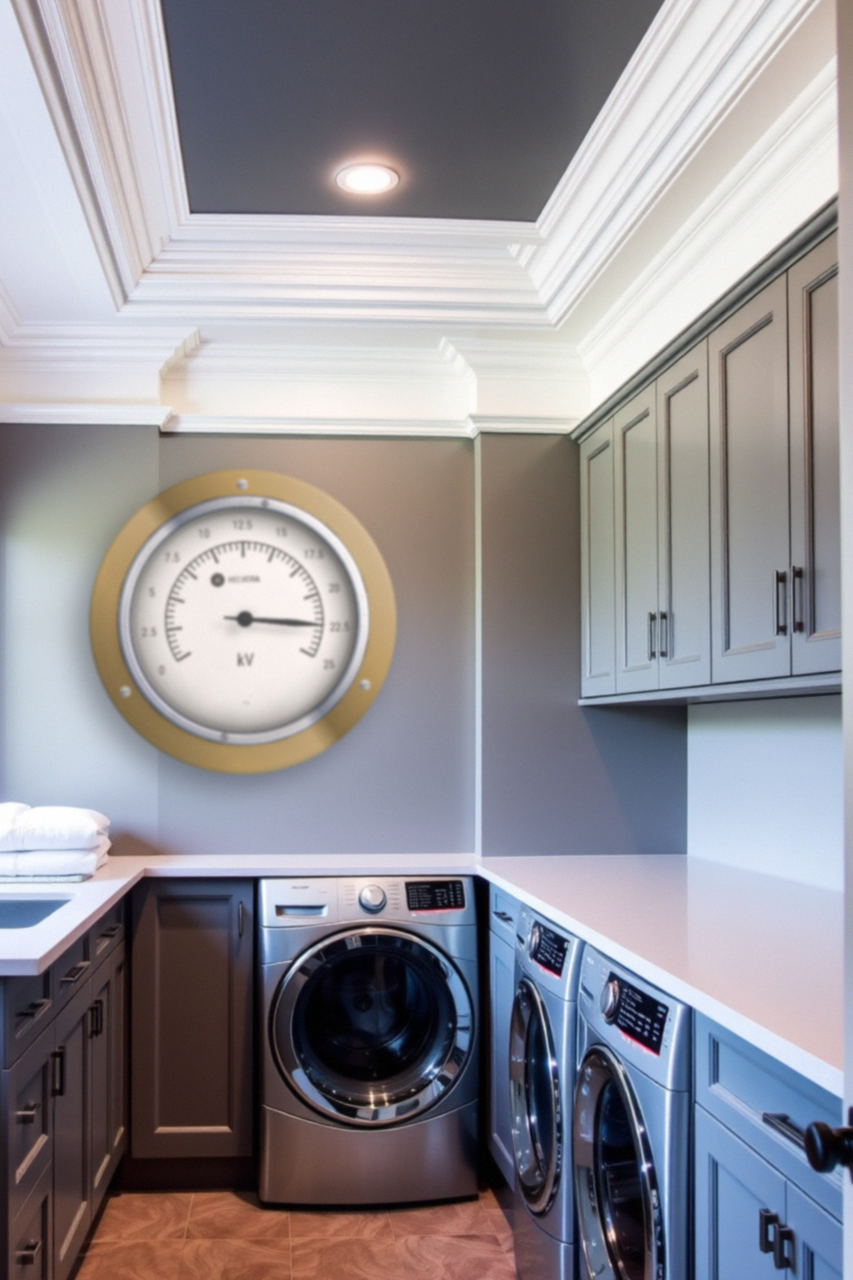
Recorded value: 22.5 kV
